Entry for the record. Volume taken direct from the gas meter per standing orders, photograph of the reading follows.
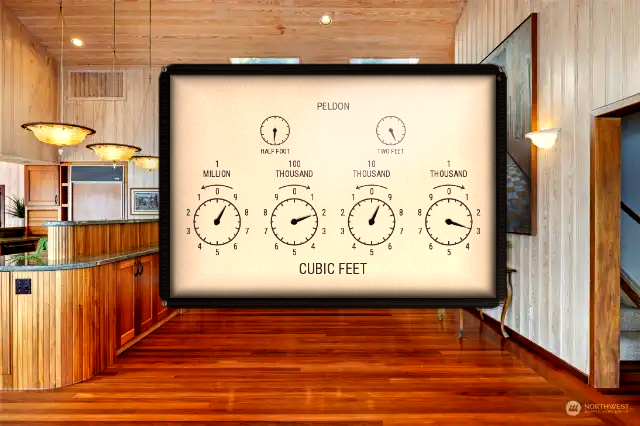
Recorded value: 919300 ft³
